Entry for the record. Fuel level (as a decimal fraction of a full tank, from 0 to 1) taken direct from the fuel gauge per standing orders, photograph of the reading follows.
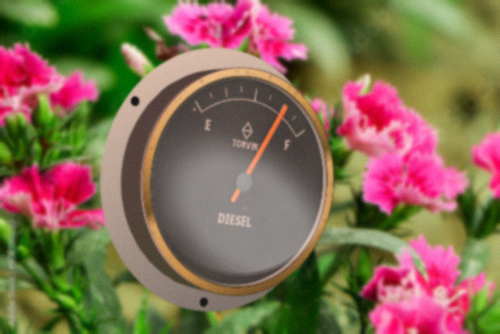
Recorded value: 0.75
